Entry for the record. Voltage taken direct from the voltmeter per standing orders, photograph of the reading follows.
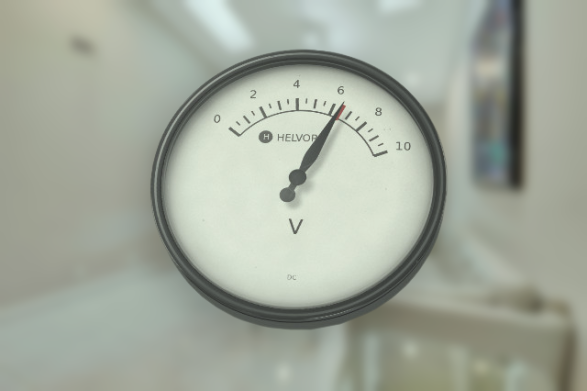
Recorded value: 6.5 V
